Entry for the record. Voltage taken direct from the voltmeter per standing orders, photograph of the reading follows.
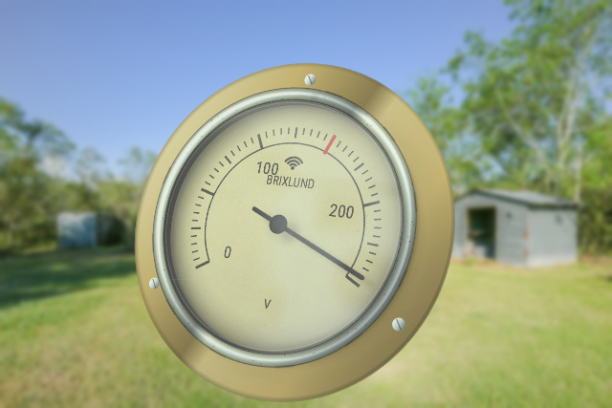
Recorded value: 245 V
